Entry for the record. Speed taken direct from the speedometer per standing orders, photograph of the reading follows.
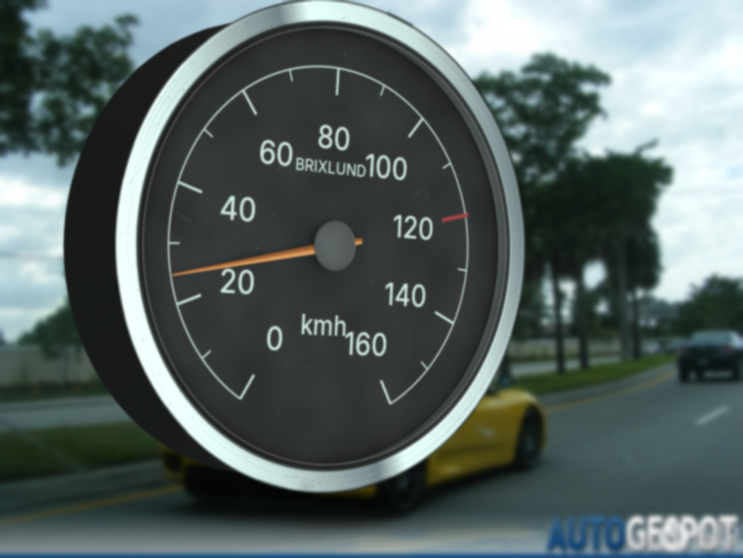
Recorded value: 25 km/h
